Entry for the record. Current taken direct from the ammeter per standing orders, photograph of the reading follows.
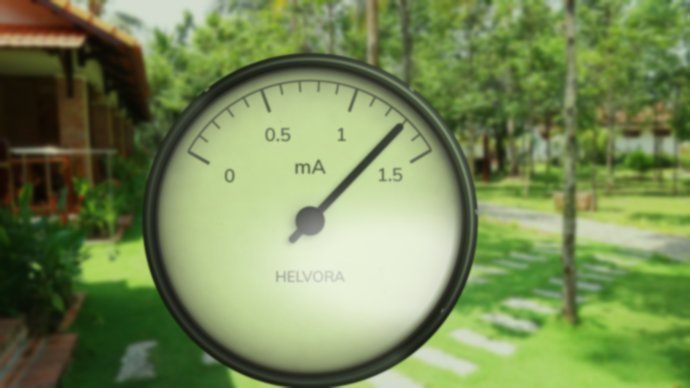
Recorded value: 1.3 mA
